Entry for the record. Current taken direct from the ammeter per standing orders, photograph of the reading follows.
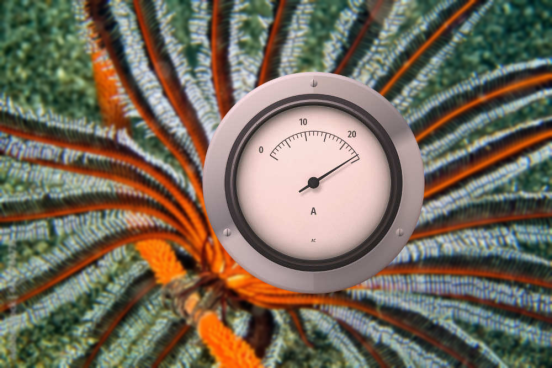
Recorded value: 24 A
